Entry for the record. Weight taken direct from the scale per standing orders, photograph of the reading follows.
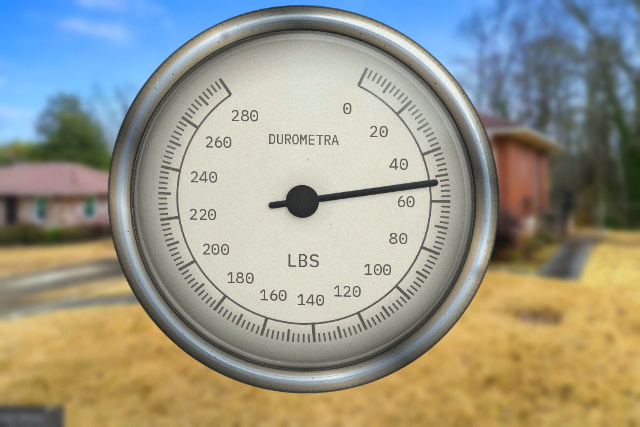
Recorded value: 52 lb
